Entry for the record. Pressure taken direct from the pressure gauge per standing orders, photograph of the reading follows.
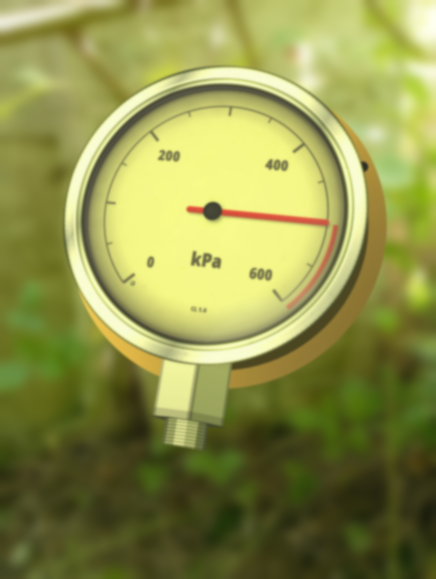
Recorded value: 500 kPa
